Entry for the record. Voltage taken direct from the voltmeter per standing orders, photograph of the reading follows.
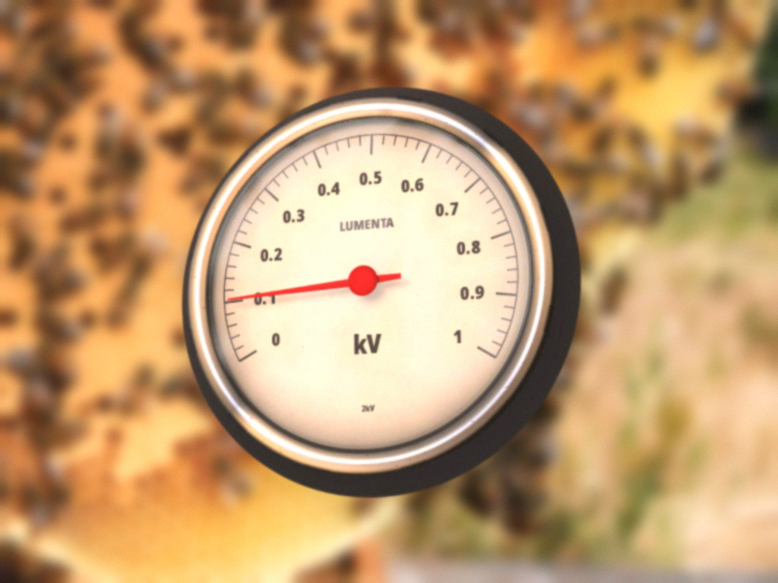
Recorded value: 0.1 kV
